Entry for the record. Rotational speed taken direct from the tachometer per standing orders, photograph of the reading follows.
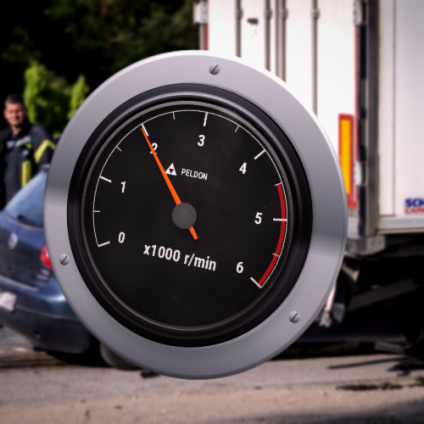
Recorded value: 2000 rpm
